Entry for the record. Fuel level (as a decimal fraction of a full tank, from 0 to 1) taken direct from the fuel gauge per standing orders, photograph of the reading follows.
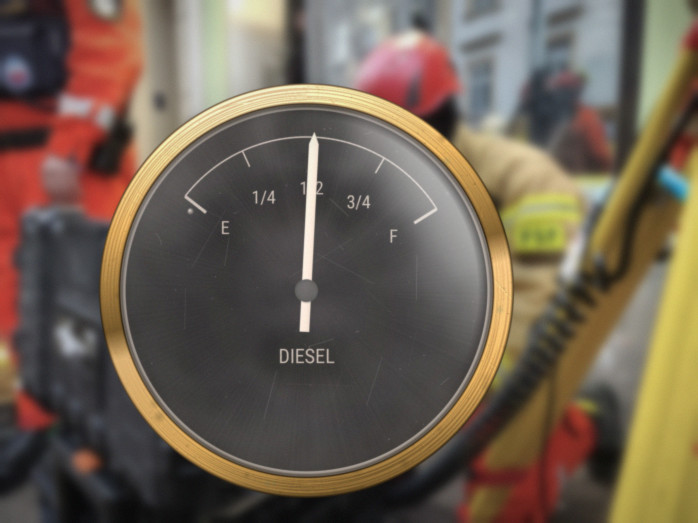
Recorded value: 0.5
